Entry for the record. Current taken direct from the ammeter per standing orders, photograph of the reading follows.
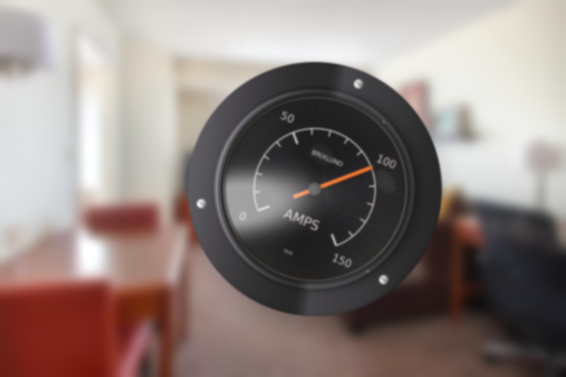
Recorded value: 100 A
